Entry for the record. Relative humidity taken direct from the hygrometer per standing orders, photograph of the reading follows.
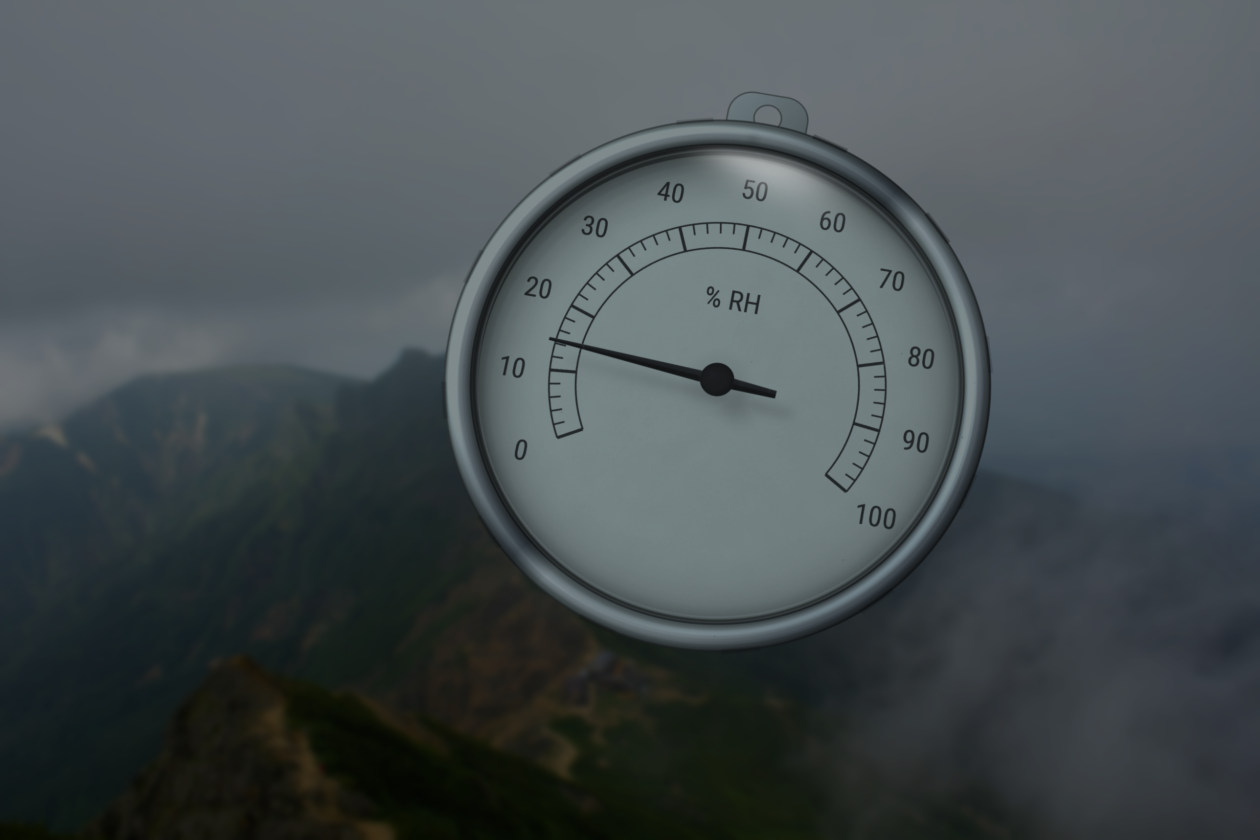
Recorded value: 14 %
